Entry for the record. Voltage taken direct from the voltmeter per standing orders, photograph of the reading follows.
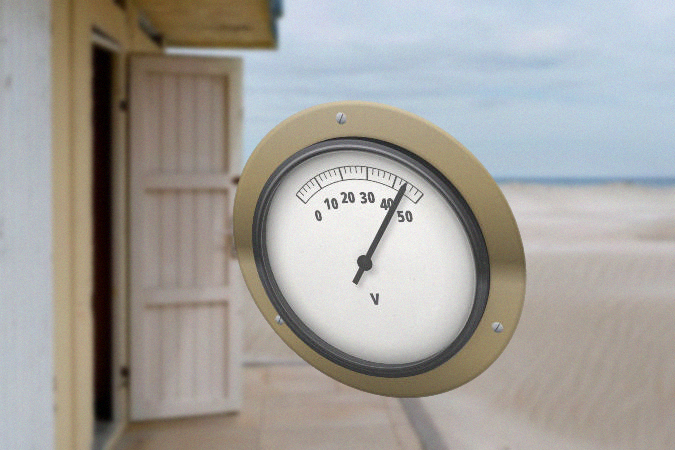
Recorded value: 44 V
